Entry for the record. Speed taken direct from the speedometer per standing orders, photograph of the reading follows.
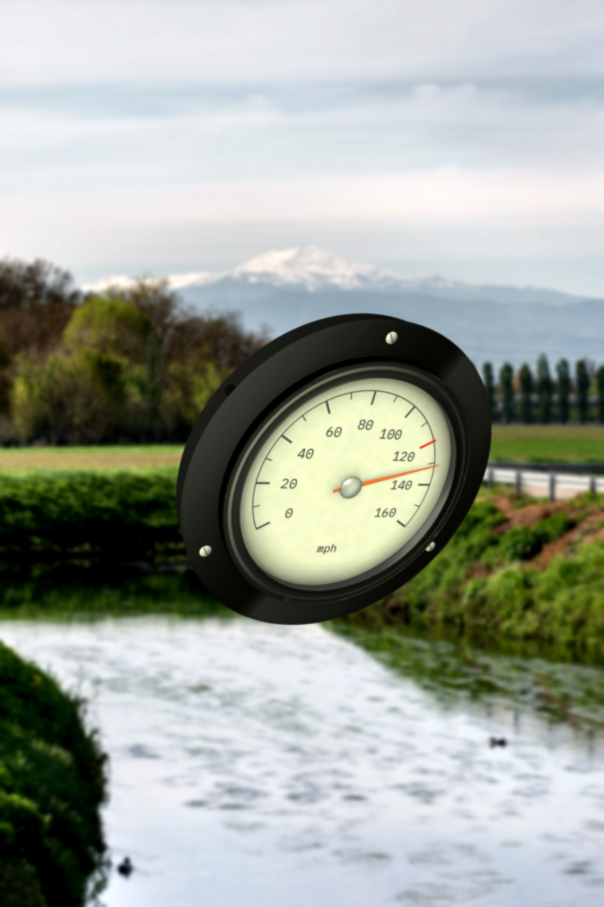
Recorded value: 130 mph
